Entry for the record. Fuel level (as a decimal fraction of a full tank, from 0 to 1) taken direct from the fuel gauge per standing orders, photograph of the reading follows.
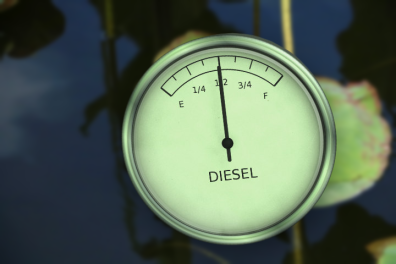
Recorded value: 0.5
